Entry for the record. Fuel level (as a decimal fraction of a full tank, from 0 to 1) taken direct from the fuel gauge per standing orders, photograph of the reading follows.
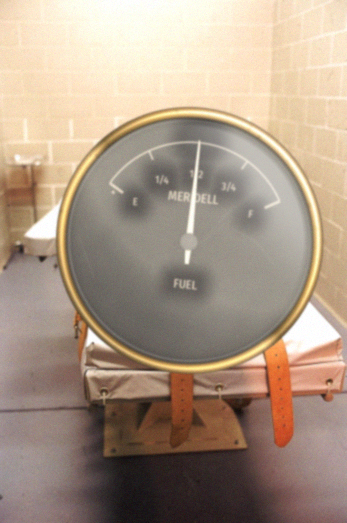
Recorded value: 0.5
